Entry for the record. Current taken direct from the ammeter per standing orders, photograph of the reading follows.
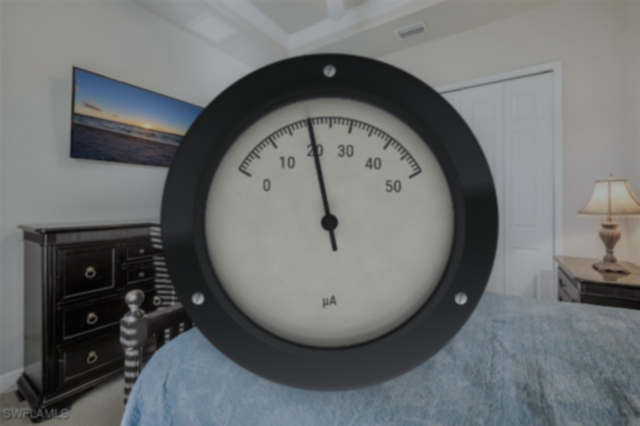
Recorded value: 20 µA
